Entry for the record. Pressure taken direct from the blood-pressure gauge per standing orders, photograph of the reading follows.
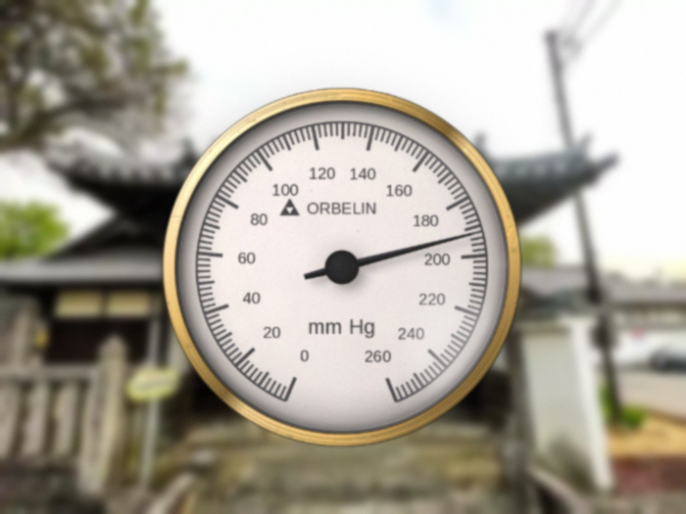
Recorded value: 192 mmHg
